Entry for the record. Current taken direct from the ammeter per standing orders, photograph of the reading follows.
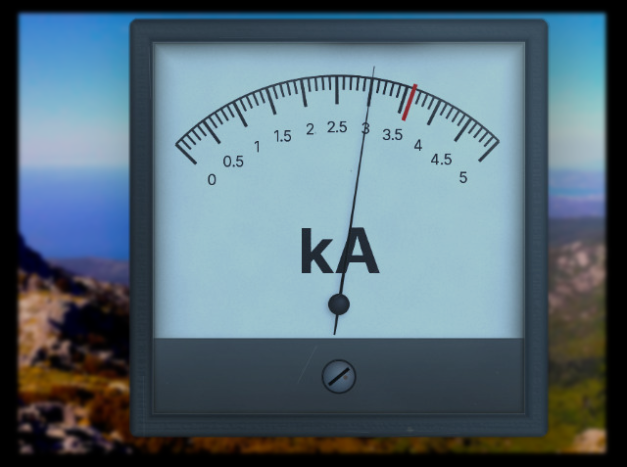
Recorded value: 3 kA
